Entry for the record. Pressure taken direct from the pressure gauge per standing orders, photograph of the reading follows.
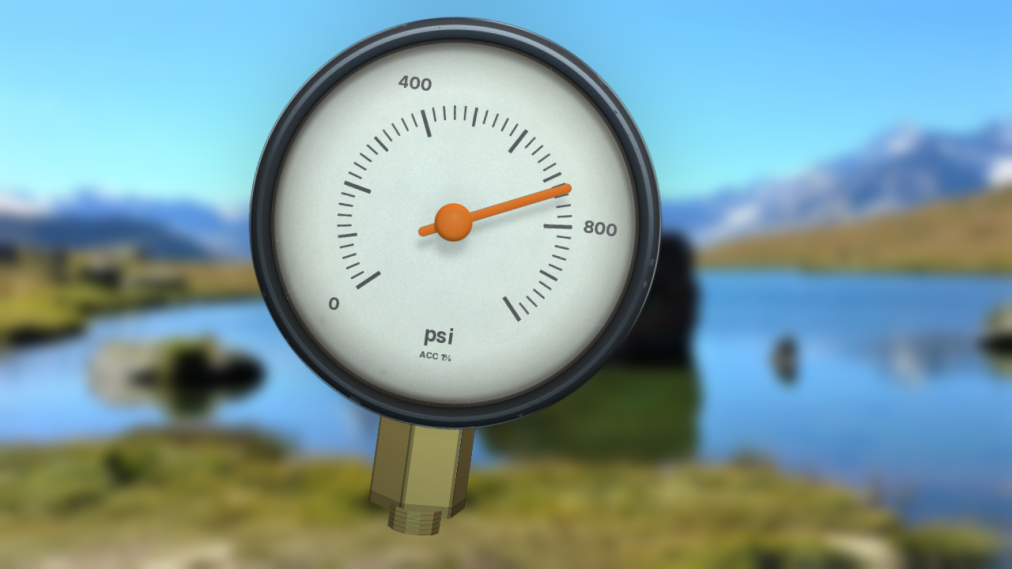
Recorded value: 730 psi
